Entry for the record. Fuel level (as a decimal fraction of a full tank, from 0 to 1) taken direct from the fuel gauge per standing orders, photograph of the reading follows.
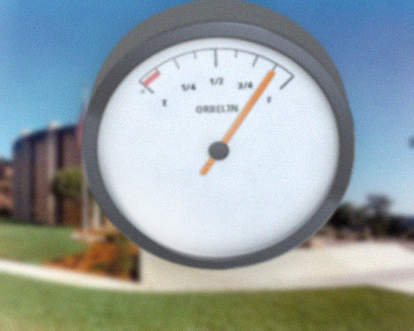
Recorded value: 0.875
